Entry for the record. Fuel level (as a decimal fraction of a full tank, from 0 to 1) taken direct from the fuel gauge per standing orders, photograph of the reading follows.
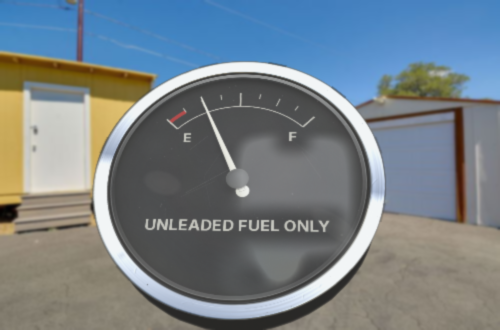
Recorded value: 0.25
